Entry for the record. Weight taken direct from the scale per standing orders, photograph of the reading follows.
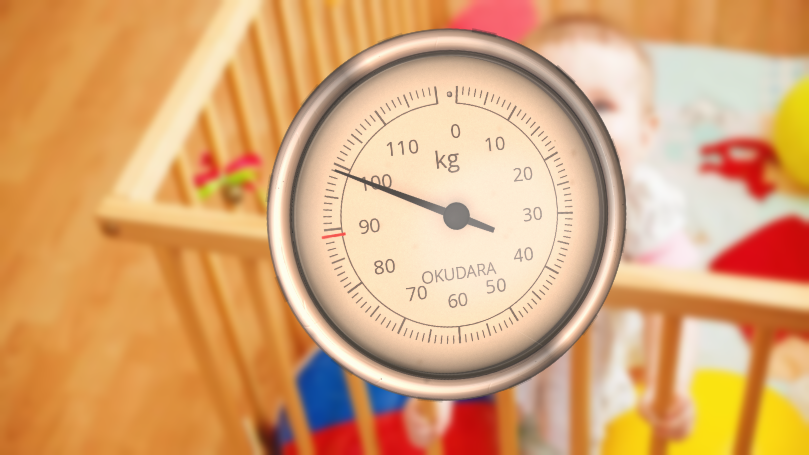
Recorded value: 99 kg
